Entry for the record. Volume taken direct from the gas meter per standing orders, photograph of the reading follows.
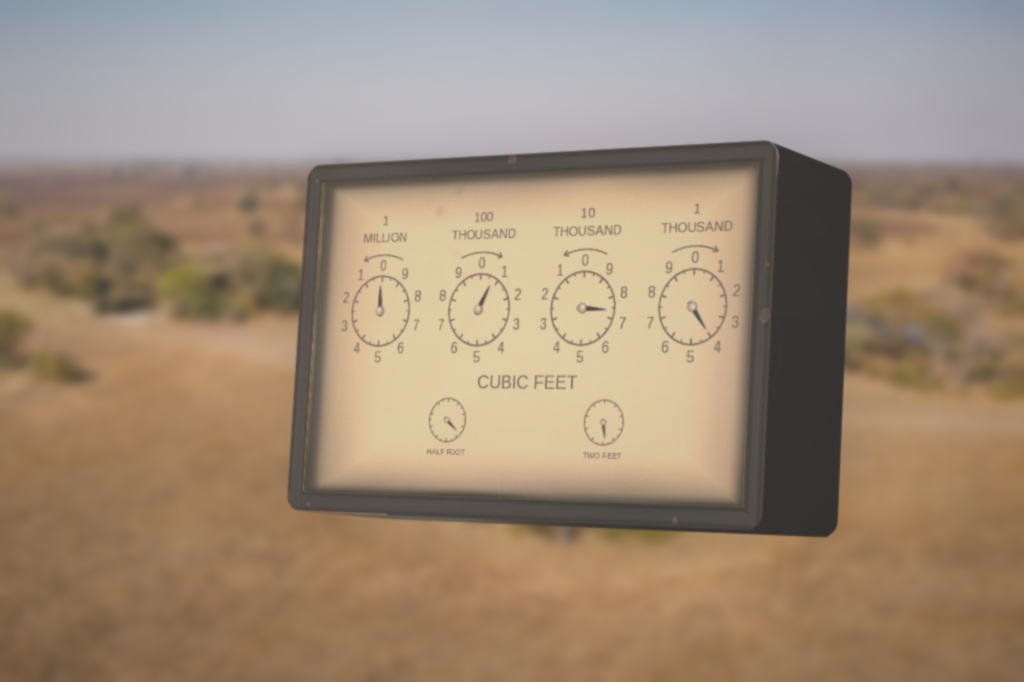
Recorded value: 7400 ft³
